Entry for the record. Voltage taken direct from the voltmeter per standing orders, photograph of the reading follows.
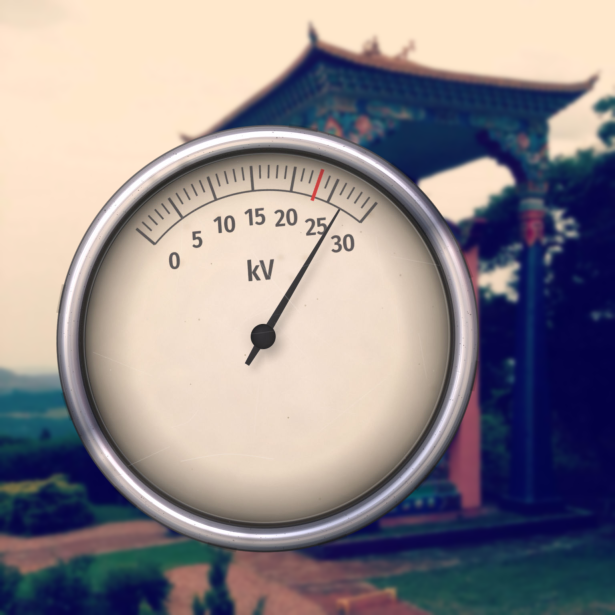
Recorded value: 27 kV
